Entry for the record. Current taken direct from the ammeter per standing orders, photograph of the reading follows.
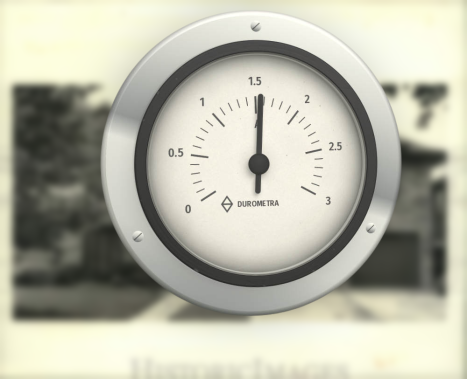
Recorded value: 1.55 A
